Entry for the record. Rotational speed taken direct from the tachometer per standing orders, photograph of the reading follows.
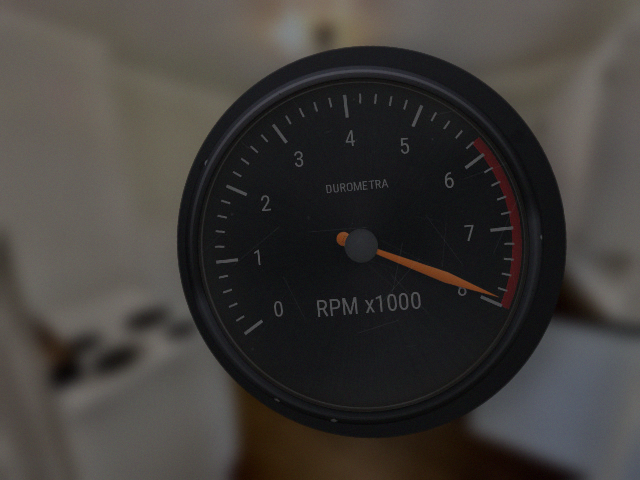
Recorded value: 7900 rpm
